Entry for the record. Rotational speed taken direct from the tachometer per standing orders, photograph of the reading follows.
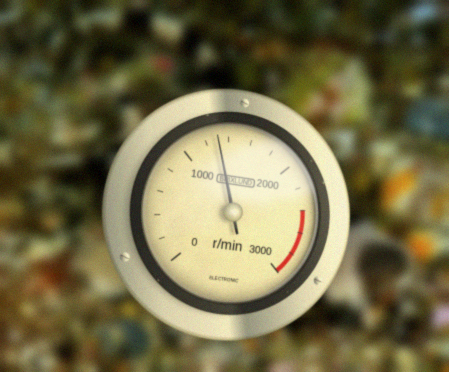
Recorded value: 1300 rpm
